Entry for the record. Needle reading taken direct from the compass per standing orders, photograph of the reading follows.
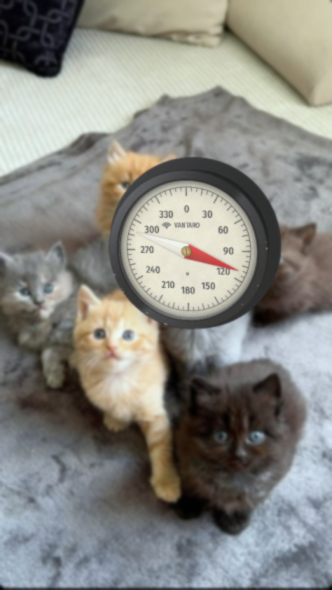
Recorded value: 110 °
